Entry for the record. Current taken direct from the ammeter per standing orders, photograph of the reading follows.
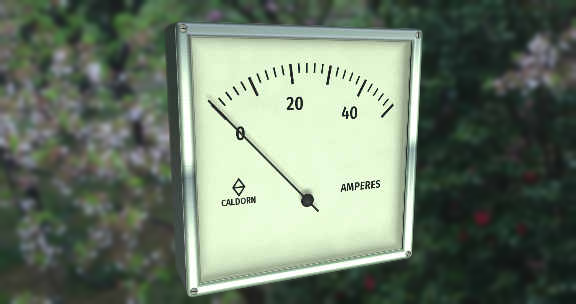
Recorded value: 0 A
